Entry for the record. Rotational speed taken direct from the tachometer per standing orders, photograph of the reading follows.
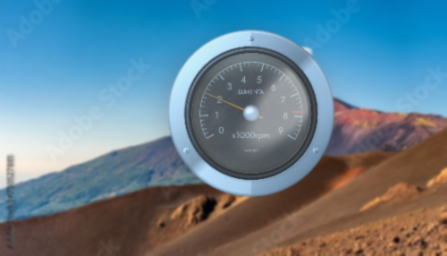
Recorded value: 2000 rpm
